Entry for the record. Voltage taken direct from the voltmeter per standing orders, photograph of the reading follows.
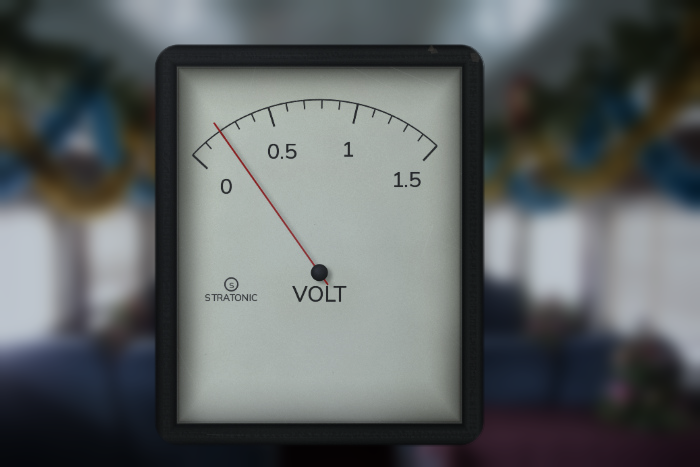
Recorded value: 0.2 V
